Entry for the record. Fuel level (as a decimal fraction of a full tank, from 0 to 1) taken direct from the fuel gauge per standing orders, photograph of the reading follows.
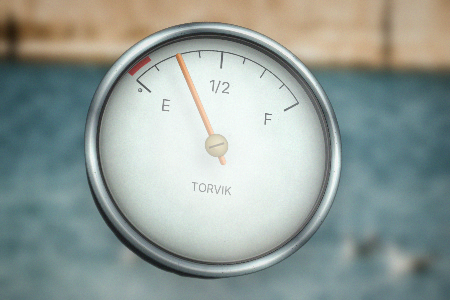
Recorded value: 0.25
